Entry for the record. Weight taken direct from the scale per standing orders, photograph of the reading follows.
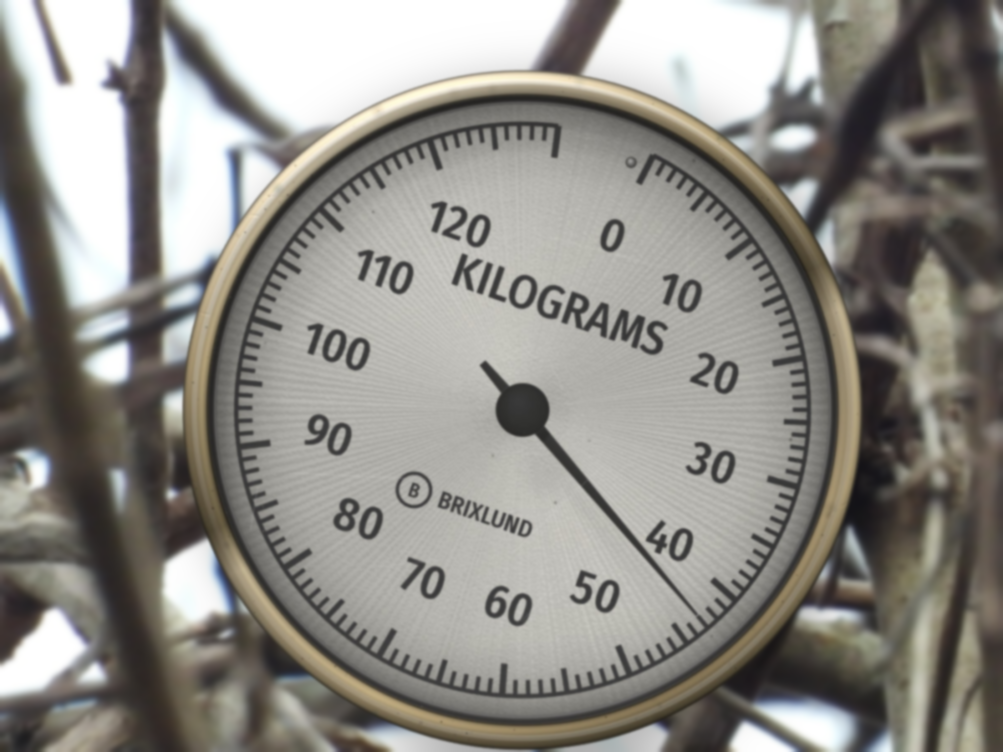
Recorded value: 43 kg
